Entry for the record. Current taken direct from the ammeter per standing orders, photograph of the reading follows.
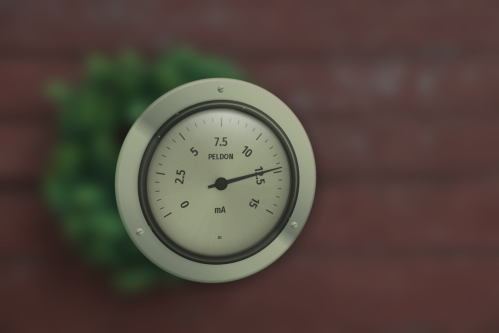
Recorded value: 12.25 mA
